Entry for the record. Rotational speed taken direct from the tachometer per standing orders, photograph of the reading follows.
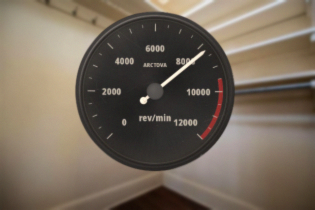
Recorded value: 8250 rpm
